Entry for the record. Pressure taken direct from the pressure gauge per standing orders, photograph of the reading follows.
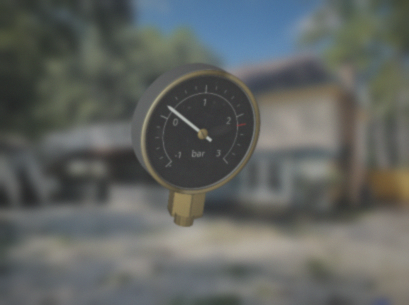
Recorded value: 0.2 bar
